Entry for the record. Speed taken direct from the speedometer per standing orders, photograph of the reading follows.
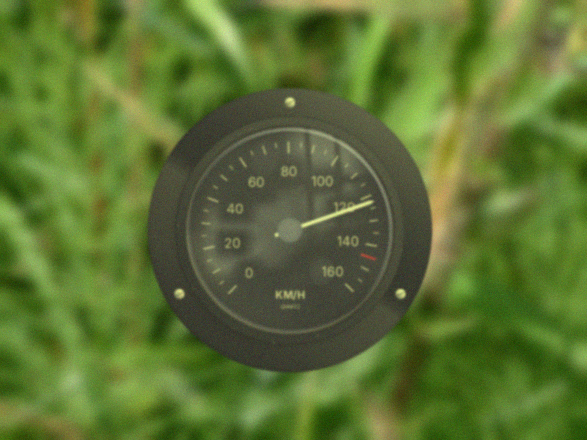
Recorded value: 122.5 km/h
